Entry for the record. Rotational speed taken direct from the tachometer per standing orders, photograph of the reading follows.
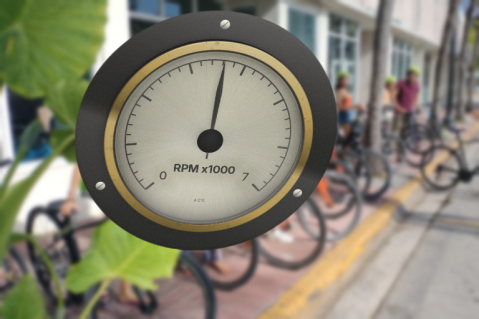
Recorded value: 3600 rpm
